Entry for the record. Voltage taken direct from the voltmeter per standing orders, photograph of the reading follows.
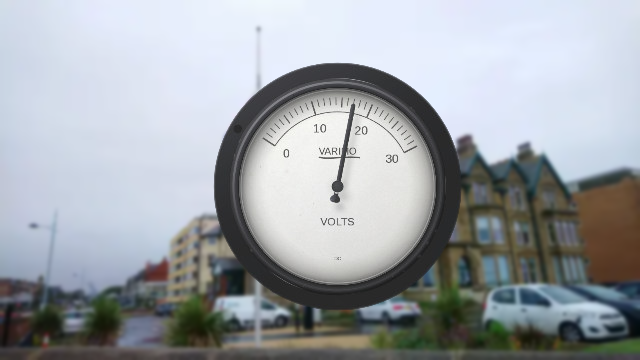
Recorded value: 17 V
